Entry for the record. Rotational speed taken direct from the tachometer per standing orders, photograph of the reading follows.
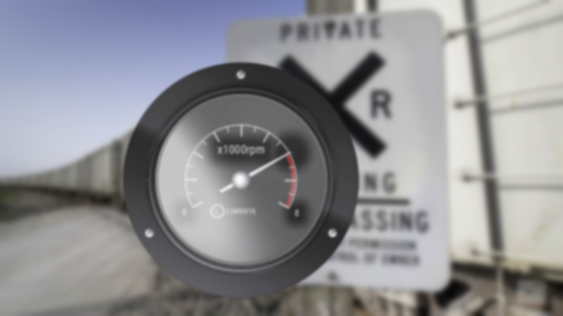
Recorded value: 6000 rpm
